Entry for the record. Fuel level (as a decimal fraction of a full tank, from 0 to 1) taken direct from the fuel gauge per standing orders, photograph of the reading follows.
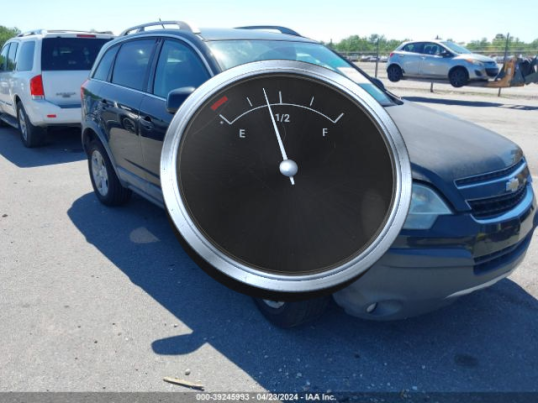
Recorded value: 0.375
